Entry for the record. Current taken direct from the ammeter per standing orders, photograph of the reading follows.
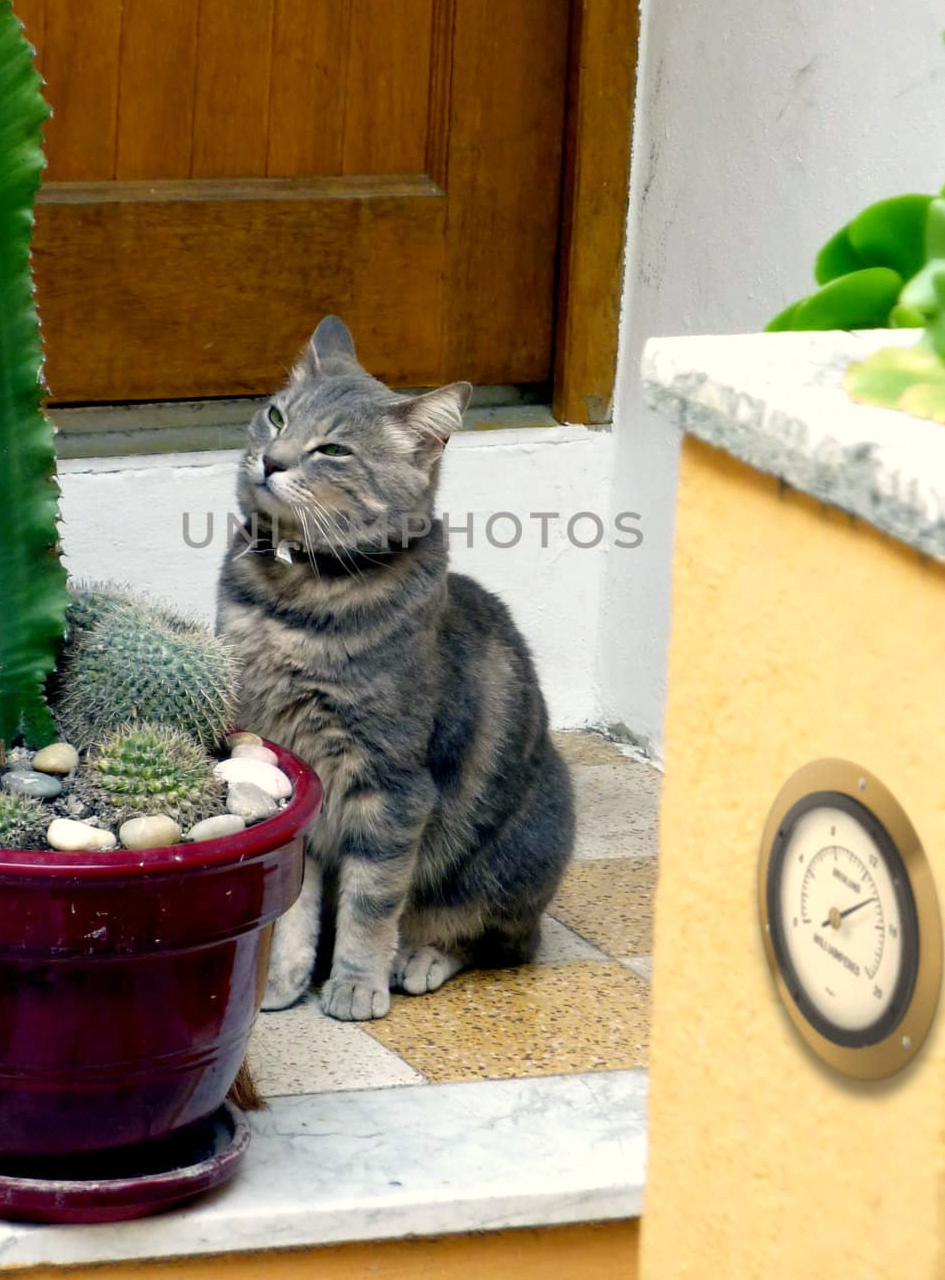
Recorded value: 14 mA
